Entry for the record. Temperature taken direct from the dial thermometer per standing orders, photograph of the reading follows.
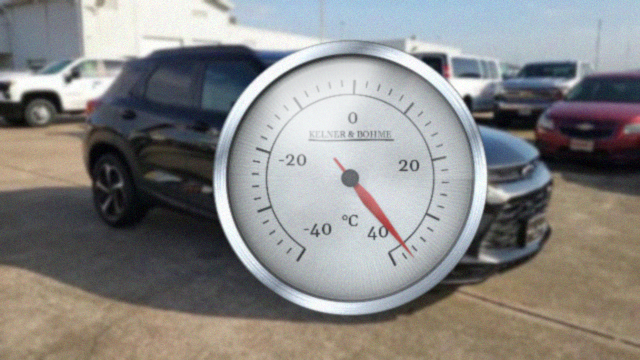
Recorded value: 37 °C
